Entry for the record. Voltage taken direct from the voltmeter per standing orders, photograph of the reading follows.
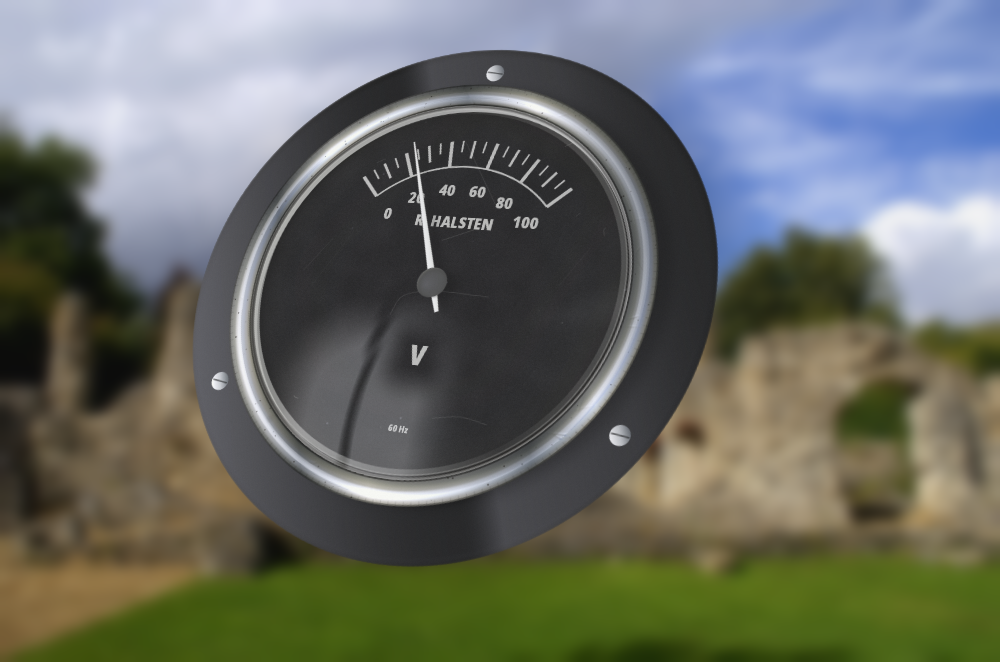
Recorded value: 25 V
